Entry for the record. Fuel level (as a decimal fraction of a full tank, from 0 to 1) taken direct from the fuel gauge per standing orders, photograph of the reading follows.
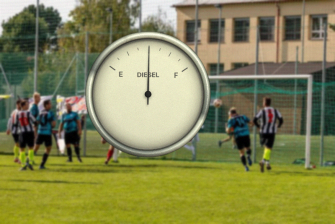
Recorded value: 0.5
